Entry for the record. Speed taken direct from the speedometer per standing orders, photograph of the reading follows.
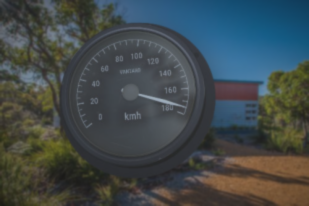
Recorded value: 175 km/h
